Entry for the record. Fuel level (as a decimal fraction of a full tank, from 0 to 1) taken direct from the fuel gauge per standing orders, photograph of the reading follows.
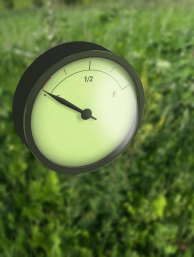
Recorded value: 0
